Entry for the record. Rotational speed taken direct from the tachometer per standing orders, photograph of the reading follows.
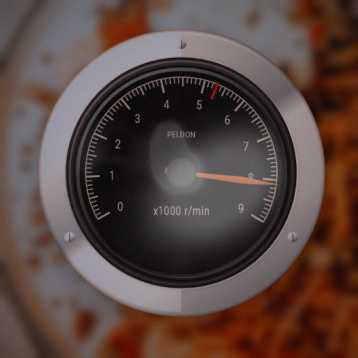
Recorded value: 8100 rpm
